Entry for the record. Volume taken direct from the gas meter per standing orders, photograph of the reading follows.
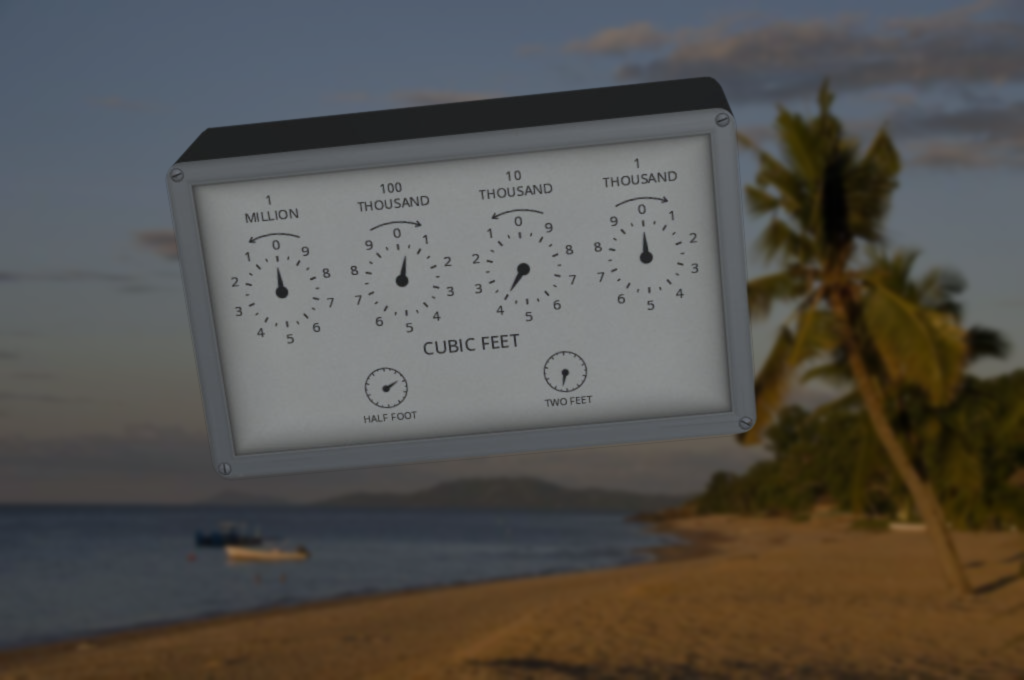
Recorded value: 4000 ft³
